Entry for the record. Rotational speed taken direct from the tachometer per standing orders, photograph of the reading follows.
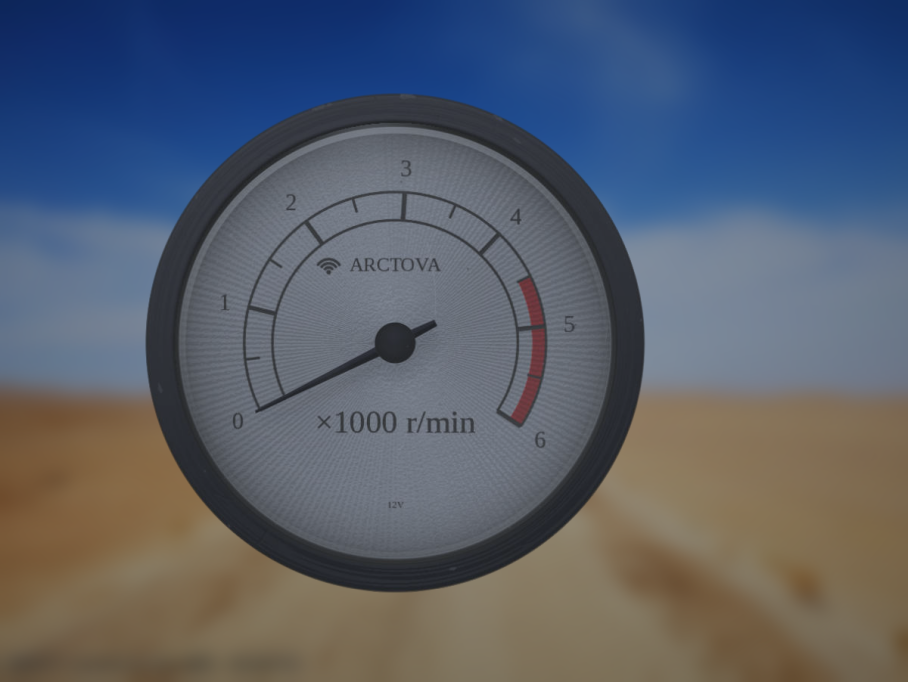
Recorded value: 0 rpm
